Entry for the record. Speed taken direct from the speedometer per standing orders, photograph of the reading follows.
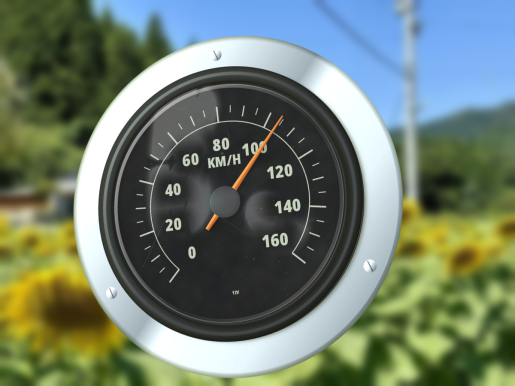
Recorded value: 105 km/h
